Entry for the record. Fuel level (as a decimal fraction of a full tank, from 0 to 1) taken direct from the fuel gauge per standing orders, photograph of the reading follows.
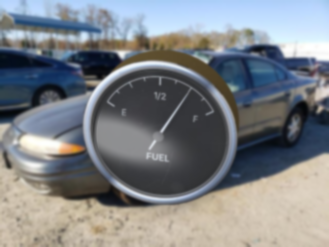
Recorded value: 0.75
